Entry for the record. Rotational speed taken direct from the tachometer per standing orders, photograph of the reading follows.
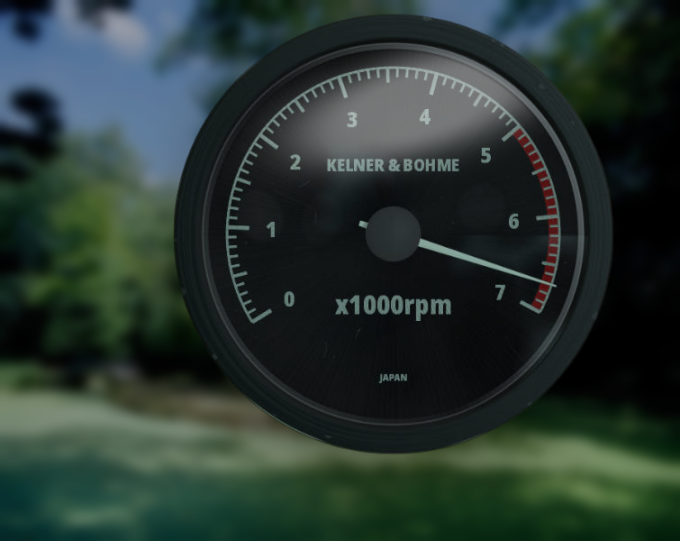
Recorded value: 6700 rpm
